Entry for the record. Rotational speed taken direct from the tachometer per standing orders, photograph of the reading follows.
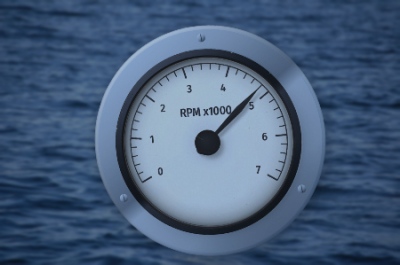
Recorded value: 4800 rpm
